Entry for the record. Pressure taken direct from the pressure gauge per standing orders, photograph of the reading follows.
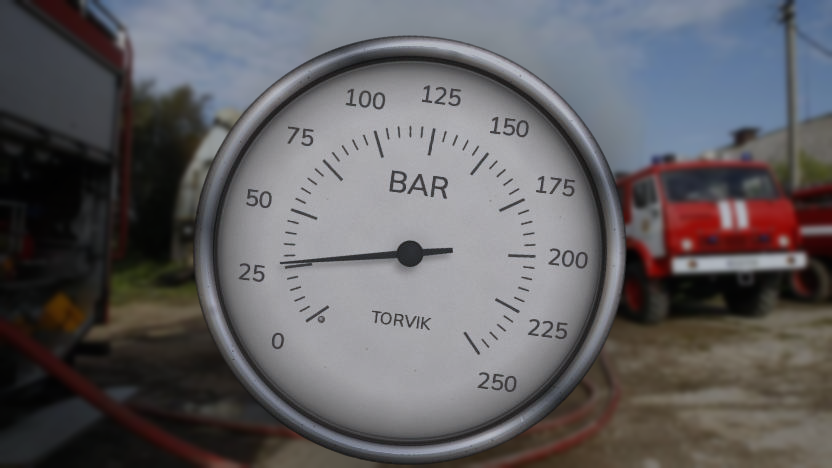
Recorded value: 27.5 bar
